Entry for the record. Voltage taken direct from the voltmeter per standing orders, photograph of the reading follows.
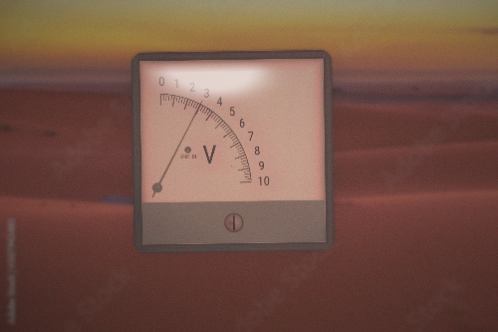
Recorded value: 3 V
